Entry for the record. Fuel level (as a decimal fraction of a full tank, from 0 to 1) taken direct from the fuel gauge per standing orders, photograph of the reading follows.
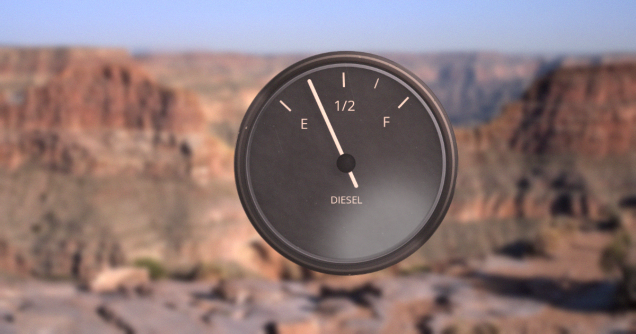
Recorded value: 0.25
